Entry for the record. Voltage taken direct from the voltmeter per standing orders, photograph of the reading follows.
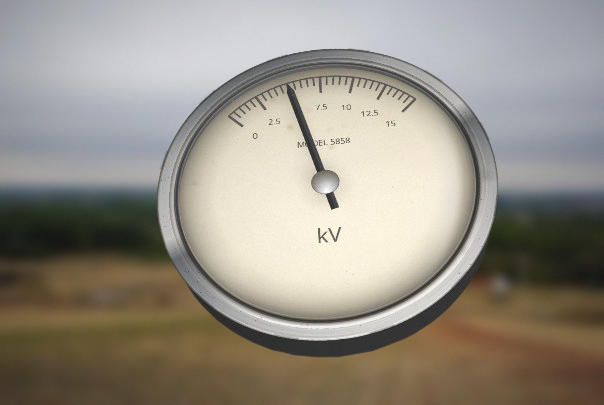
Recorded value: 5 kV
